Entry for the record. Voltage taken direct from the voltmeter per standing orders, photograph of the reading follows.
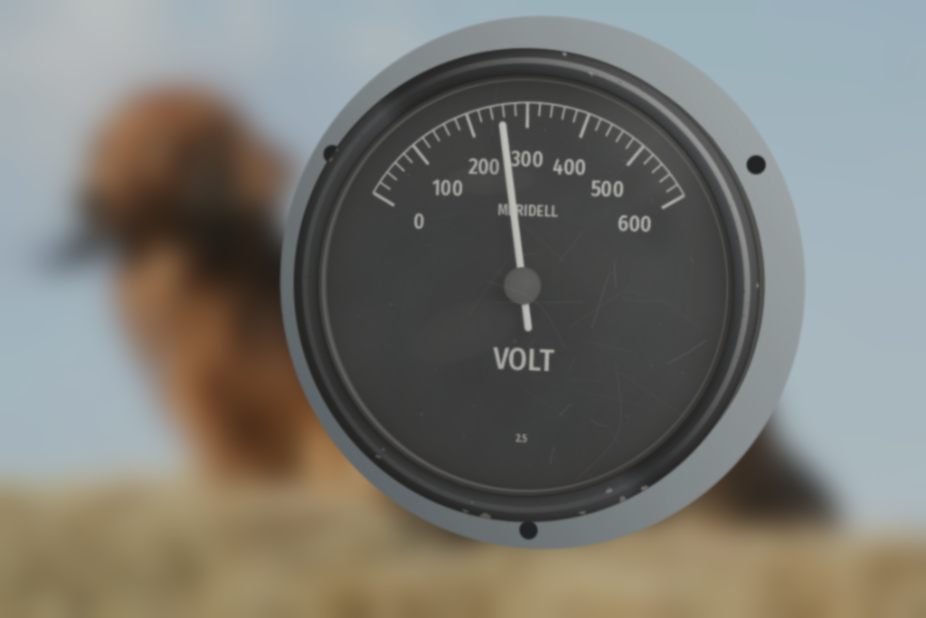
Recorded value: 260 V
